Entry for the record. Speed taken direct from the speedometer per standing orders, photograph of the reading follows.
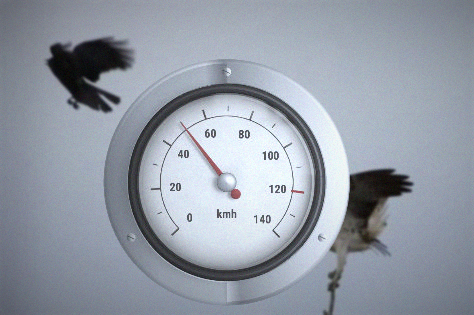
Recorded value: 50 km/h
